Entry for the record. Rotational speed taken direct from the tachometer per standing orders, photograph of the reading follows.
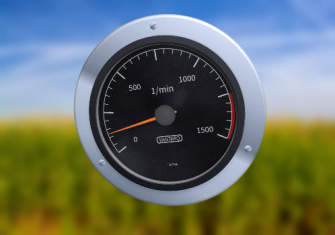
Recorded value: 125 rpm
